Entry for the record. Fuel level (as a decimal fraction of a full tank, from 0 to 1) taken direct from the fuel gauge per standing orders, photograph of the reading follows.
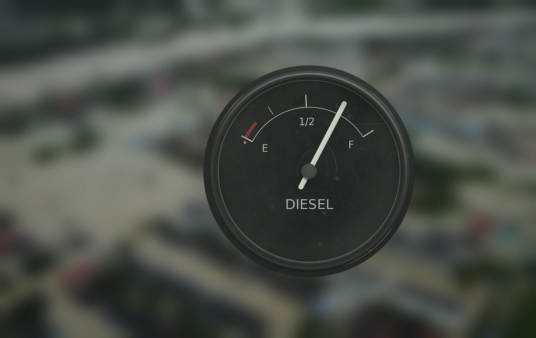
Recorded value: 0.75
